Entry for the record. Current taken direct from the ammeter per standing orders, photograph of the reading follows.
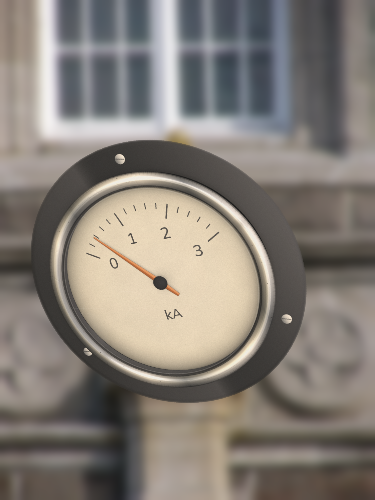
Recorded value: 0.4 kA
